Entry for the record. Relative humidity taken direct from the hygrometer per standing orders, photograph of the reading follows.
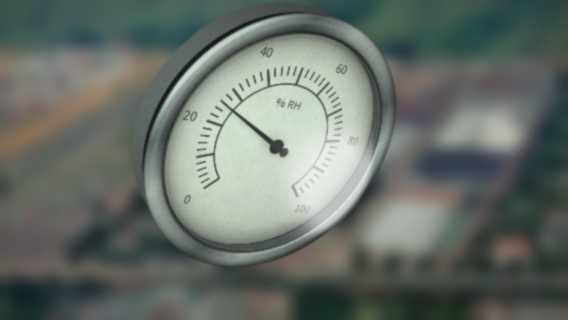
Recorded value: 26 %
